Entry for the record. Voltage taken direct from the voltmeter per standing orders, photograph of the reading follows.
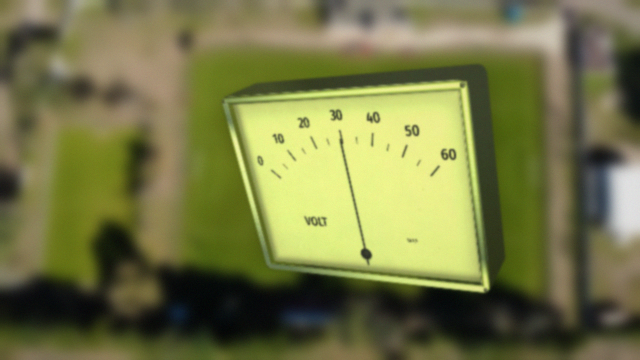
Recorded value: 30 V
